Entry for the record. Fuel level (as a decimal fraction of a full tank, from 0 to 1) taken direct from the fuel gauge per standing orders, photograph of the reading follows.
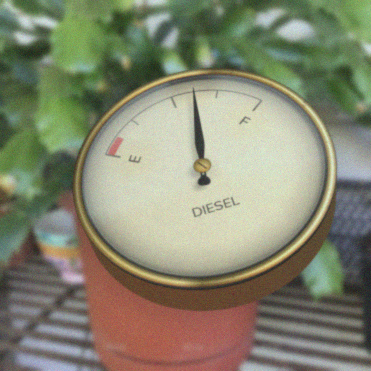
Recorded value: 0.625
